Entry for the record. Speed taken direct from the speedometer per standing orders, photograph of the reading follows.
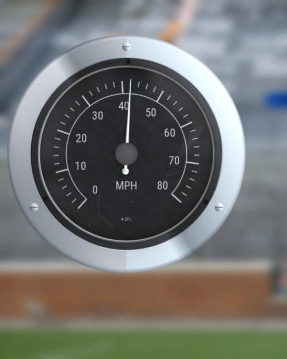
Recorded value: 42 mph
